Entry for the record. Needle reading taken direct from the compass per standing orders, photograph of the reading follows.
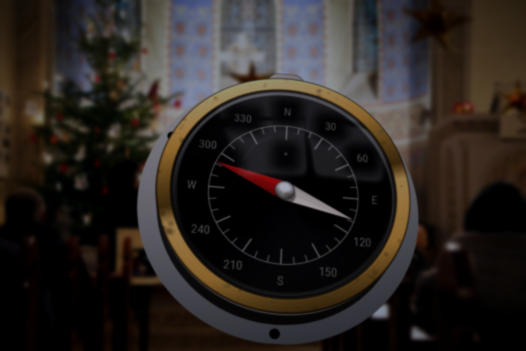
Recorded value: 290 °
